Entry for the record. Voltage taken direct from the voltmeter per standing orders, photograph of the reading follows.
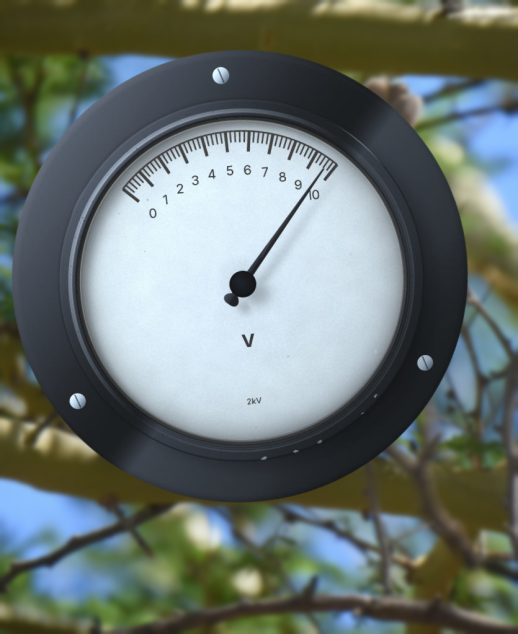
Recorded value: 9.6 V
